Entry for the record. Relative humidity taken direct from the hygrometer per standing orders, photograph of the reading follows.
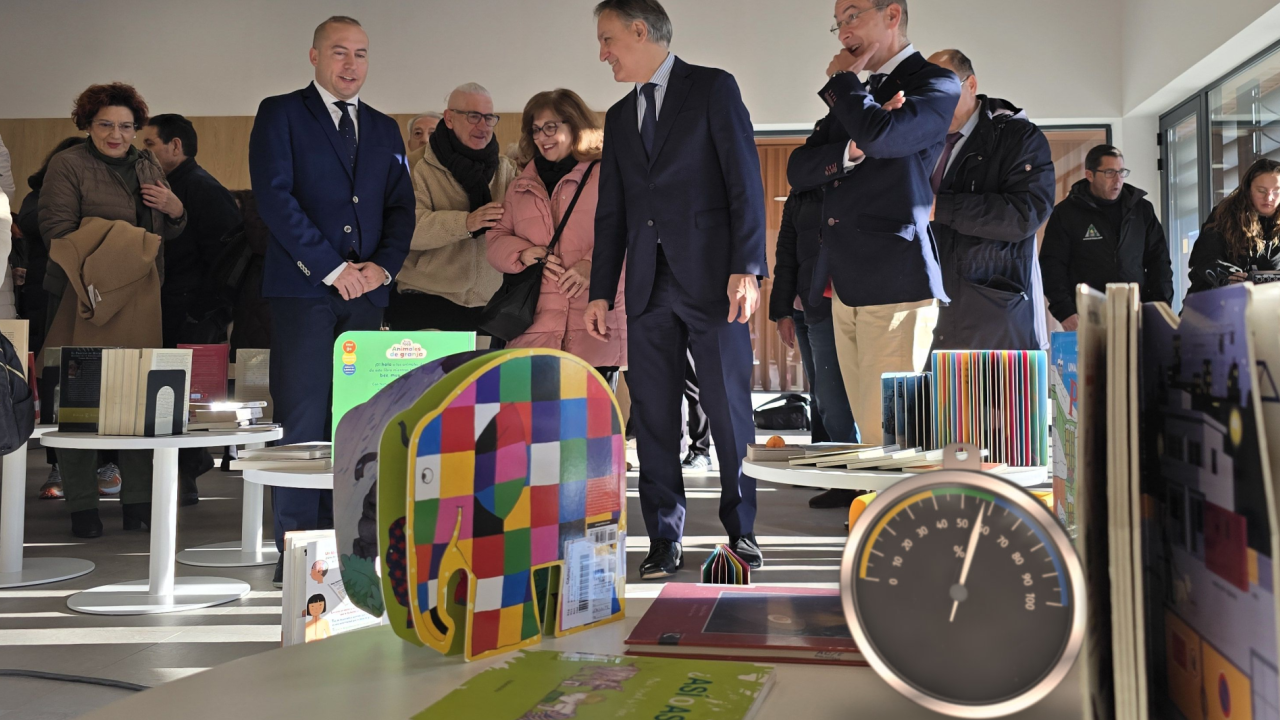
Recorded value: 57.5 %
